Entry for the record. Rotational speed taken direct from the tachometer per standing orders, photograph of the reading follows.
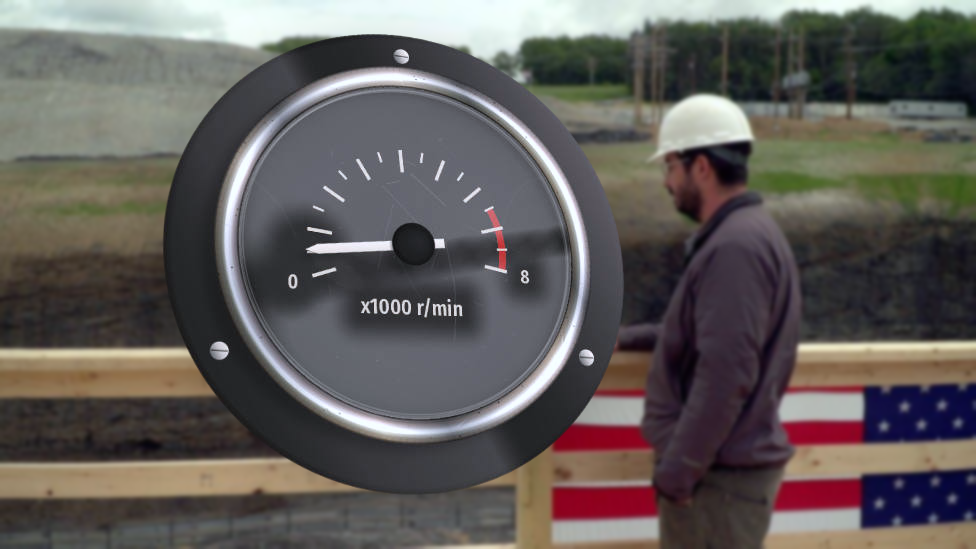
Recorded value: 500 rpm
